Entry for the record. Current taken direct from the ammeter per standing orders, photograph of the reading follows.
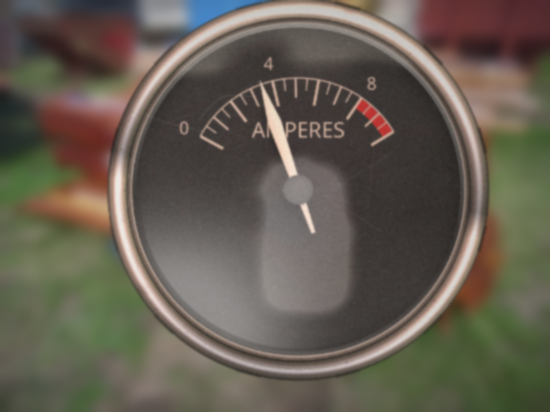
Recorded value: 3.5 A
